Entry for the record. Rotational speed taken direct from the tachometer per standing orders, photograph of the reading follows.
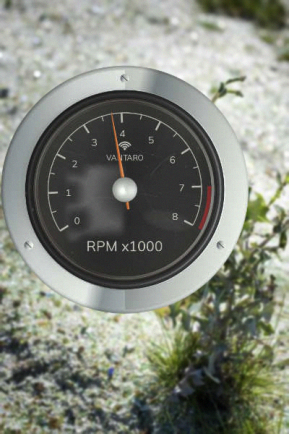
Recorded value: 3750 rpm
